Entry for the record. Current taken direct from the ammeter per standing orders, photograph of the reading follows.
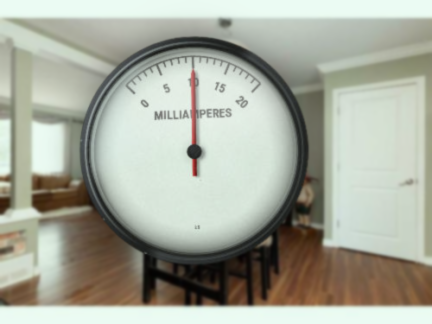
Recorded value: 10 mA
